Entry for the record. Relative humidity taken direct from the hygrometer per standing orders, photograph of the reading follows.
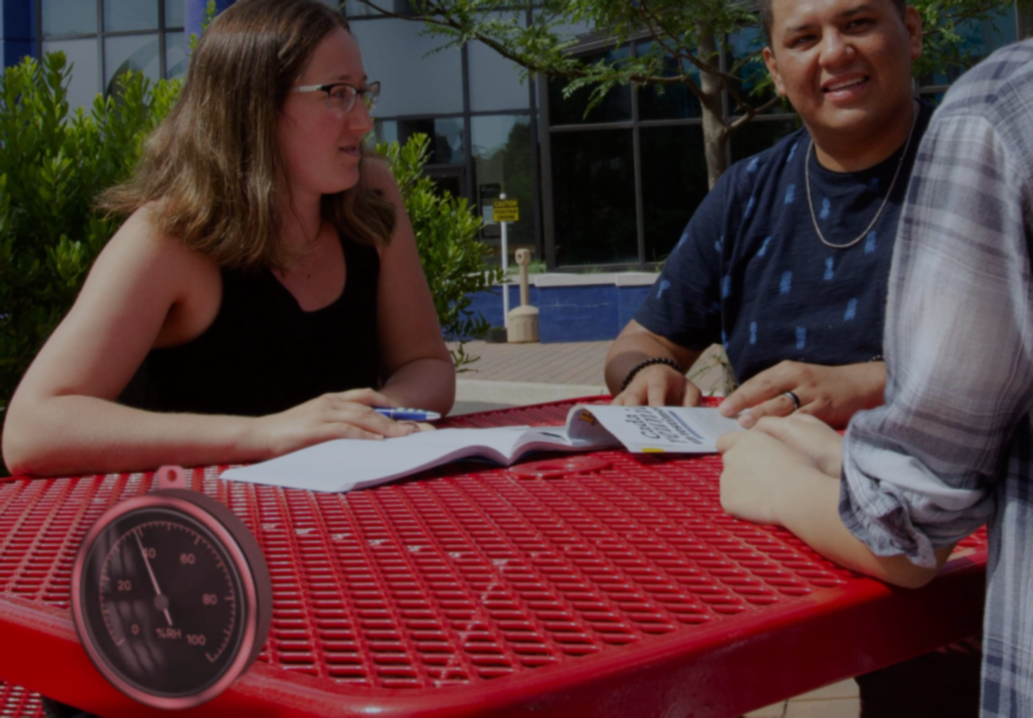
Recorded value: 40 %
